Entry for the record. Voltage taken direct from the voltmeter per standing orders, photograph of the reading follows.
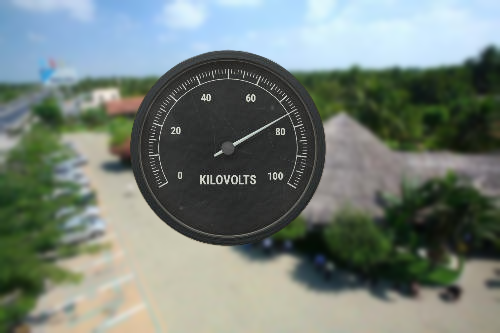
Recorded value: 75 kV
